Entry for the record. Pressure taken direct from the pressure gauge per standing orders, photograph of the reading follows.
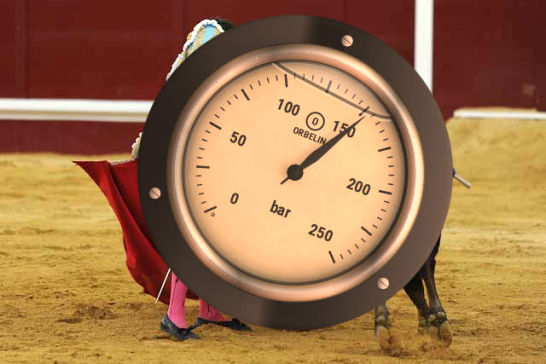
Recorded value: 152.5 bar
